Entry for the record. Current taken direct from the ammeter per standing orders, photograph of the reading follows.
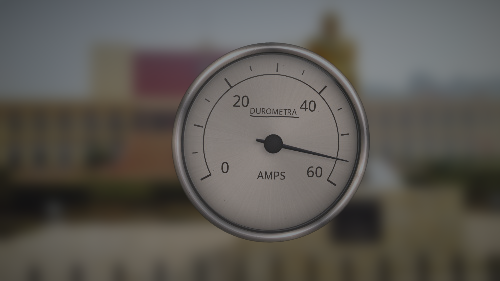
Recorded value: 55 A
